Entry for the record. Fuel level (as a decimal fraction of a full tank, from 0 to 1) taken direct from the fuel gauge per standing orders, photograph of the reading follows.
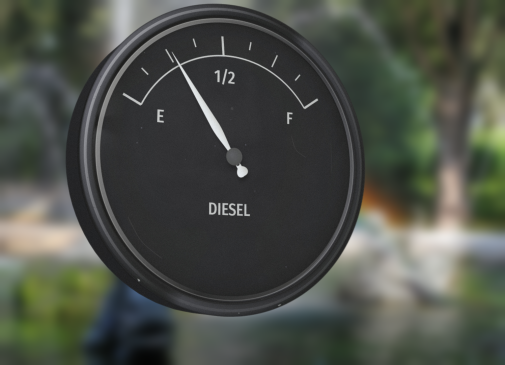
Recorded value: 0.25
